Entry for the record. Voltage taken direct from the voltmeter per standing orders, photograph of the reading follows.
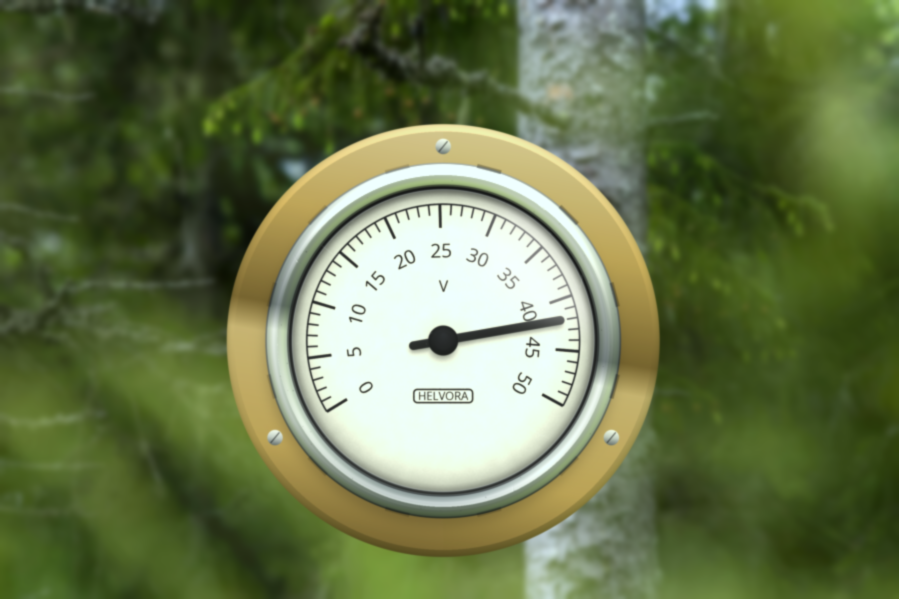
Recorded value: 42 V
